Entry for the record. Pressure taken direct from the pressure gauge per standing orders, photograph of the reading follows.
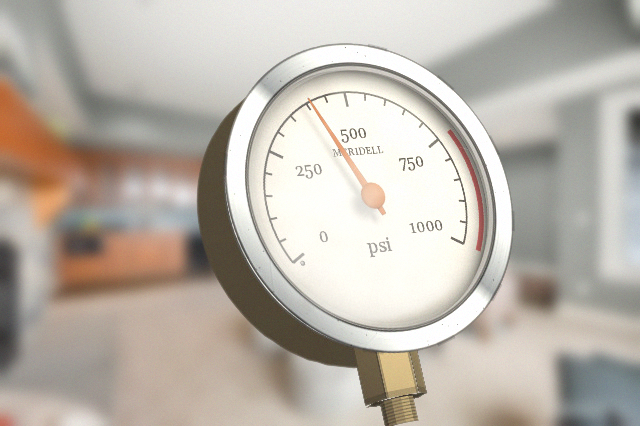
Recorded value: 400 psi
